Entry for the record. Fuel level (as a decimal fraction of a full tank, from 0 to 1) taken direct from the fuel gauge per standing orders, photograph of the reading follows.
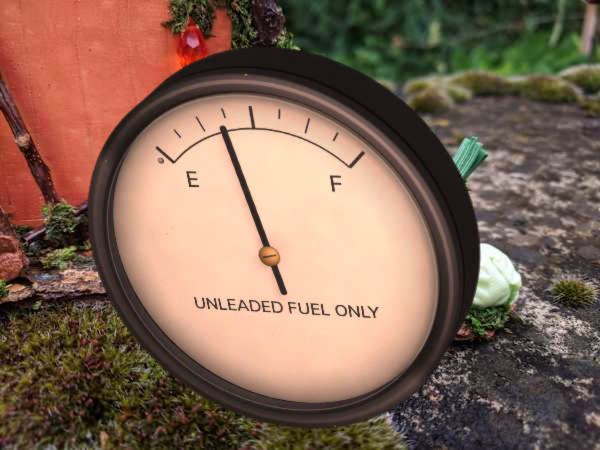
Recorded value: 0.375
